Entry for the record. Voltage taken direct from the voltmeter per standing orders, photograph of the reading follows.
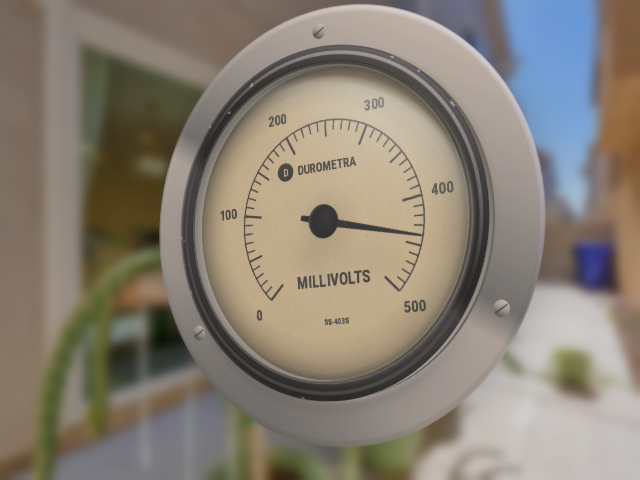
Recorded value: 440 mV
